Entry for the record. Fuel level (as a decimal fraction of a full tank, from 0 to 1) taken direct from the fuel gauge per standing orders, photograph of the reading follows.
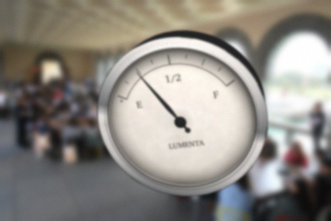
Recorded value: 0.25
